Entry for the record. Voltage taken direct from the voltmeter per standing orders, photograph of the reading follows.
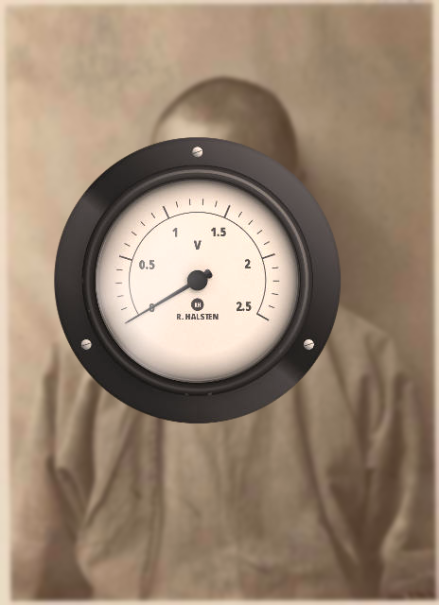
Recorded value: 0 V
